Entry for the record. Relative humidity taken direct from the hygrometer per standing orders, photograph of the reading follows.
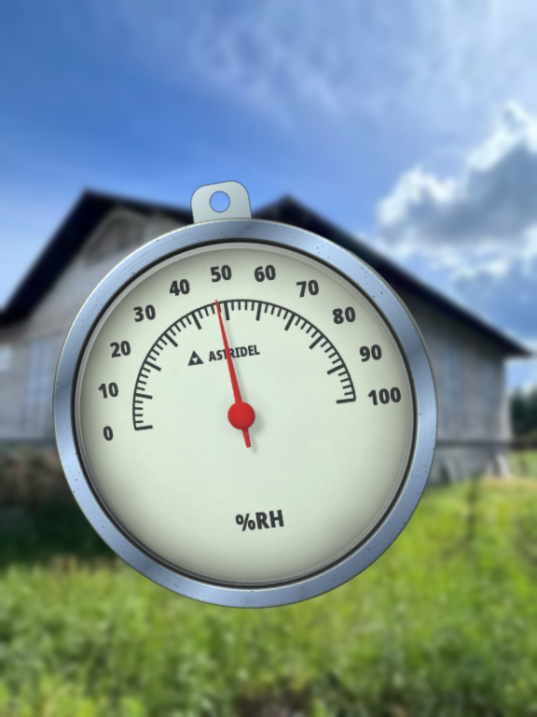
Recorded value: 48 %
